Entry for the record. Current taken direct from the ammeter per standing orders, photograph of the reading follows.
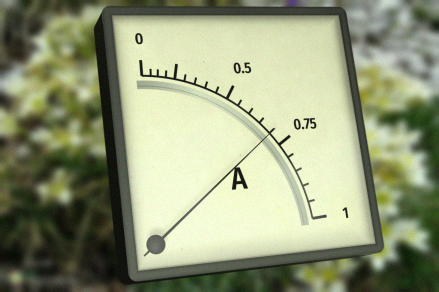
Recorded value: 0.7 A
